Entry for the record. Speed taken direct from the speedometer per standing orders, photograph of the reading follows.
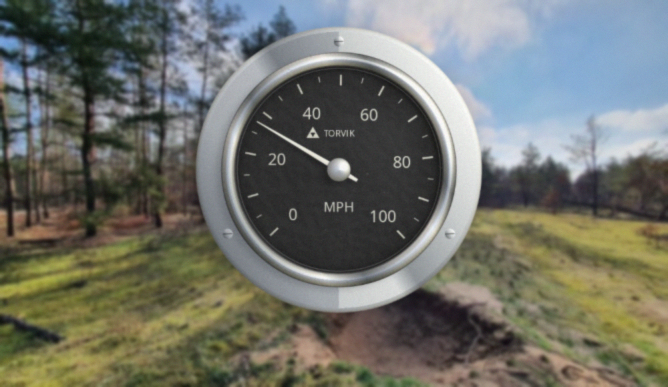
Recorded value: 27.5 mph
